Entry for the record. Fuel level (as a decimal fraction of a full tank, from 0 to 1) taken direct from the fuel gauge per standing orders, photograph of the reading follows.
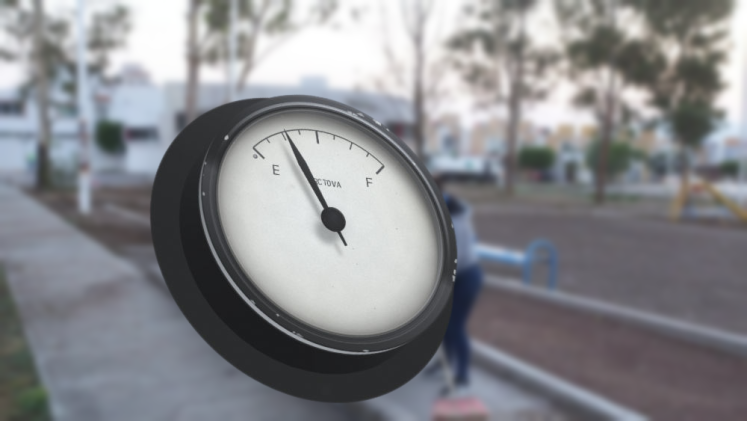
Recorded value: 0.25
